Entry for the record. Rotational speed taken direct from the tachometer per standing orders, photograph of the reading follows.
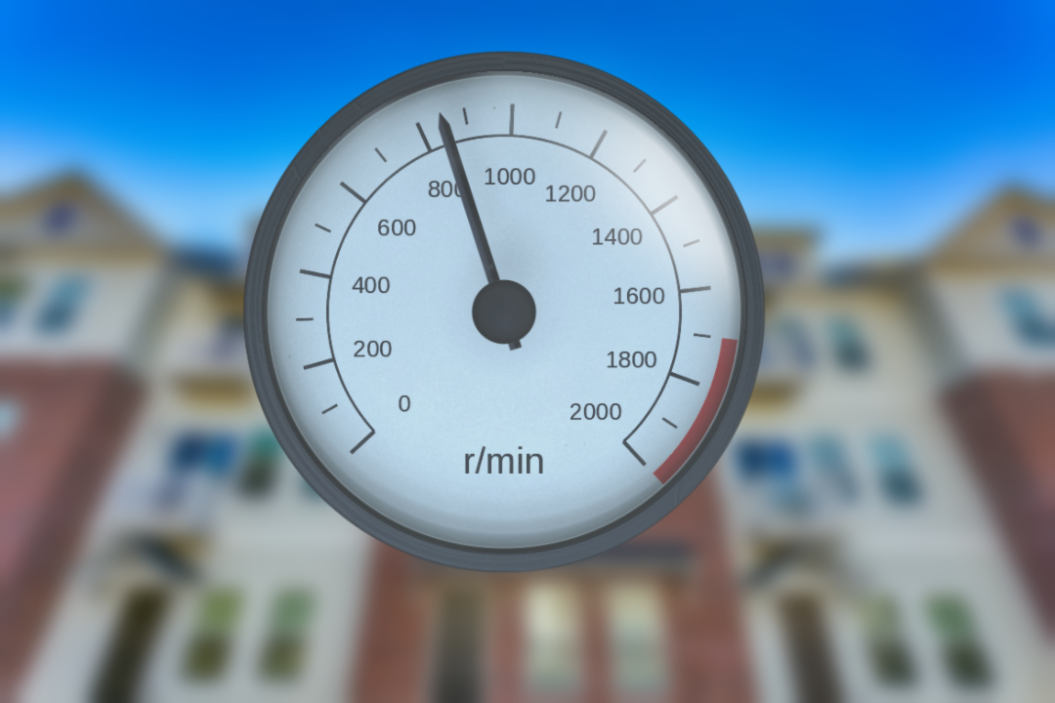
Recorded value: 850 rpm
